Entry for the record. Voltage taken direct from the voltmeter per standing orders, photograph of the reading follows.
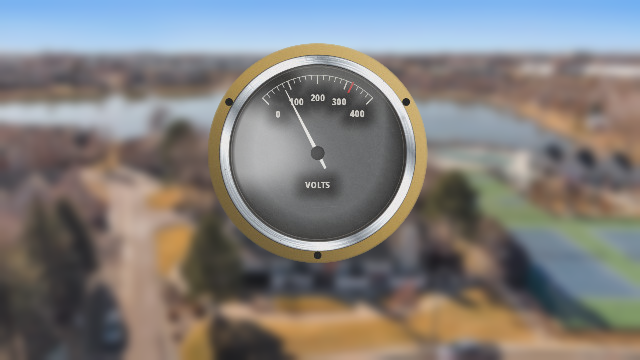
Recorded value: 80 V
